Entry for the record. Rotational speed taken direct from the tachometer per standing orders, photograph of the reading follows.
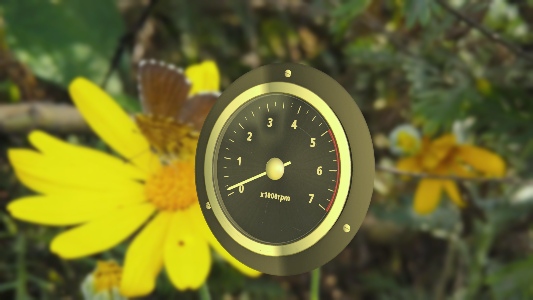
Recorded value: 125 rpm
